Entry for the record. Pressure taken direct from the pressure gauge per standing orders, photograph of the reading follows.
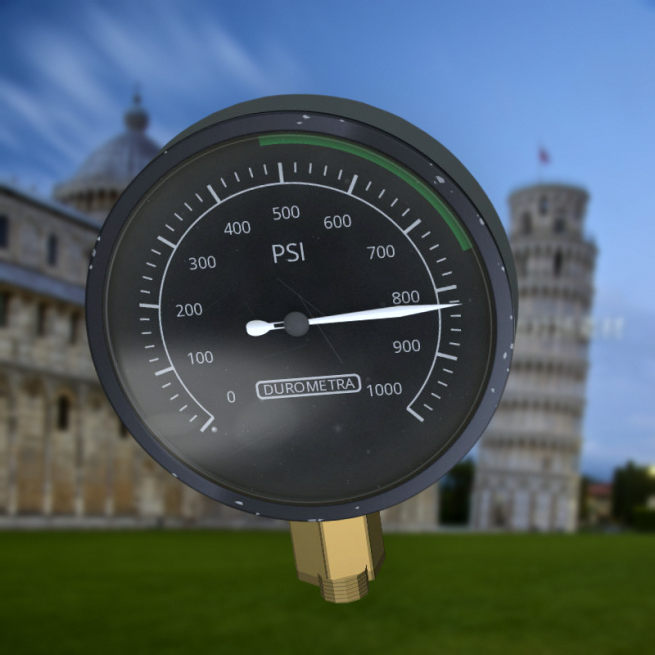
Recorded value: 820 psi
